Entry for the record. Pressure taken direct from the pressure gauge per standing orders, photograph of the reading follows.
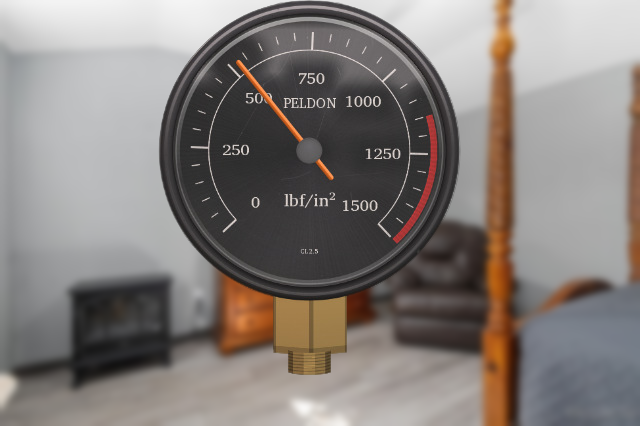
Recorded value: 525 psi
